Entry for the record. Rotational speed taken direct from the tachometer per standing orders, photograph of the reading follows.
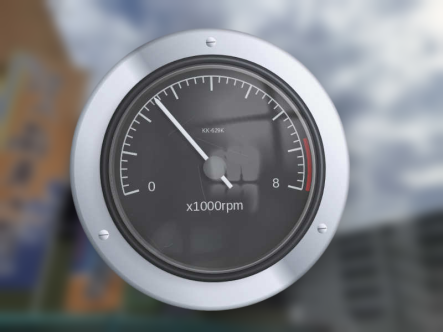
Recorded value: 2500 rpm
